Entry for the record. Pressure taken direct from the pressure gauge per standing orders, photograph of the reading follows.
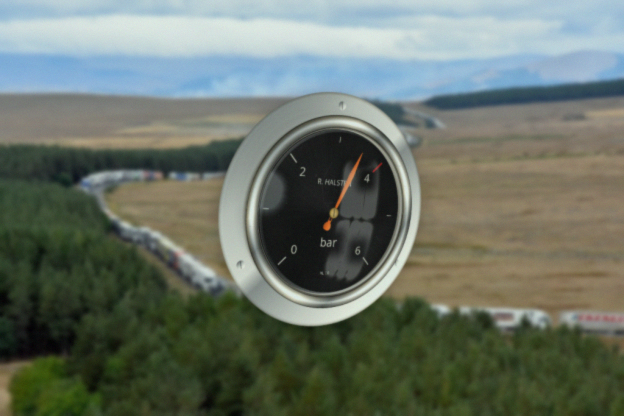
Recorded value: 3.5 bar
